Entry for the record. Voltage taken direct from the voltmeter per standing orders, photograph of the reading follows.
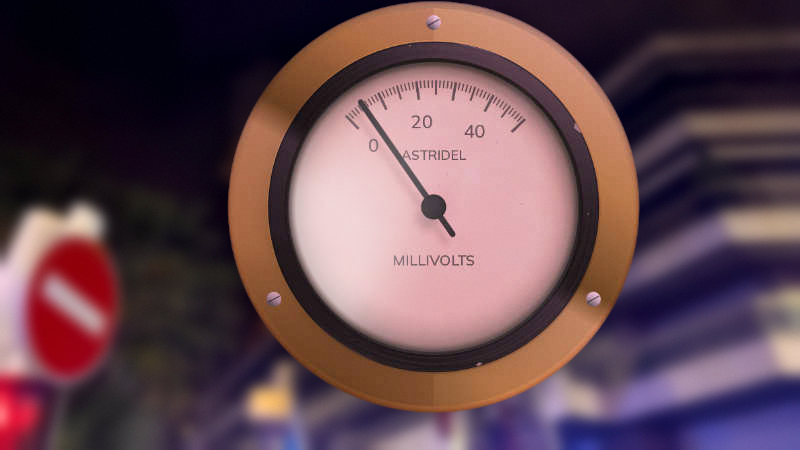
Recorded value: 5 mV
